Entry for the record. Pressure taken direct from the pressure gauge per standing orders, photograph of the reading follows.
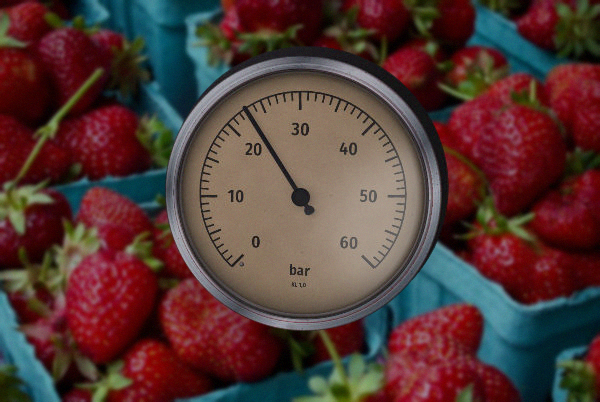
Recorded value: 23 bar
